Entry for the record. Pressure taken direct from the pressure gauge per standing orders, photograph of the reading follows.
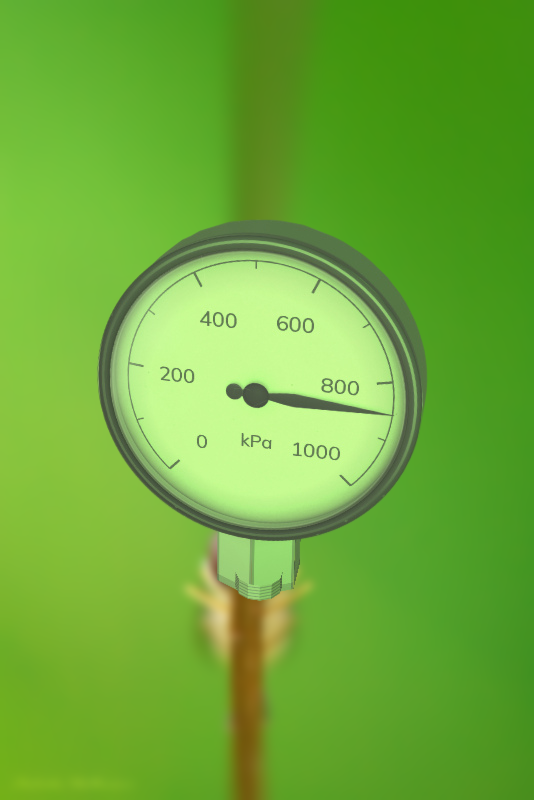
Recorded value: 850 kPa
